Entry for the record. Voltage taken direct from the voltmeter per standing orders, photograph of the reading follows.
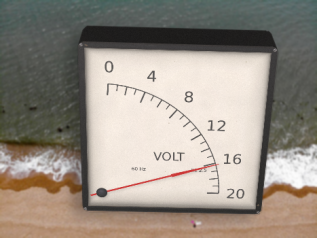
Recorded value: 16 V
